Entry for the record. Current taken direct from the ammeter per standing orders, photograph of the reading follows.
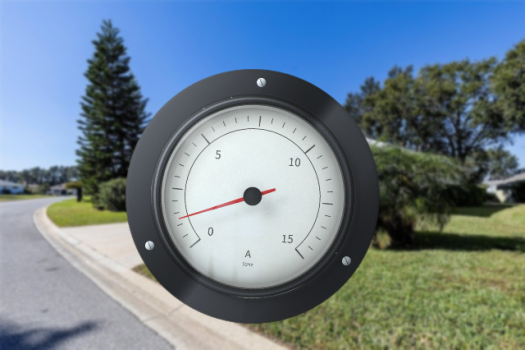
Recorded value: 1.25 A
